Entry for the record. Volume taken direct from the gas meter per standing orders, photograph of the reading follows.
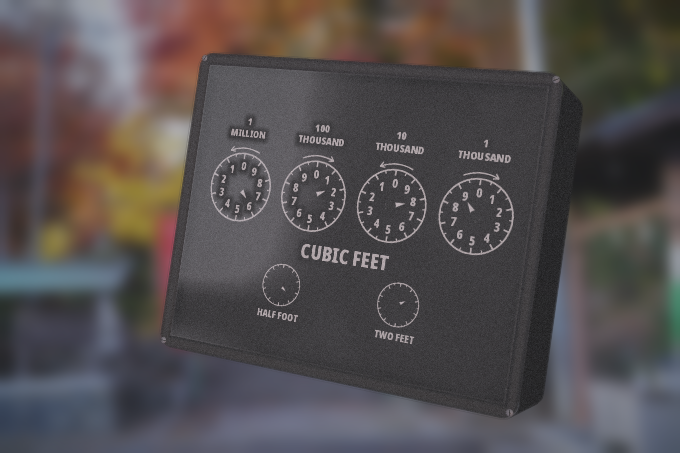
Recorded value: 617900 ft³
